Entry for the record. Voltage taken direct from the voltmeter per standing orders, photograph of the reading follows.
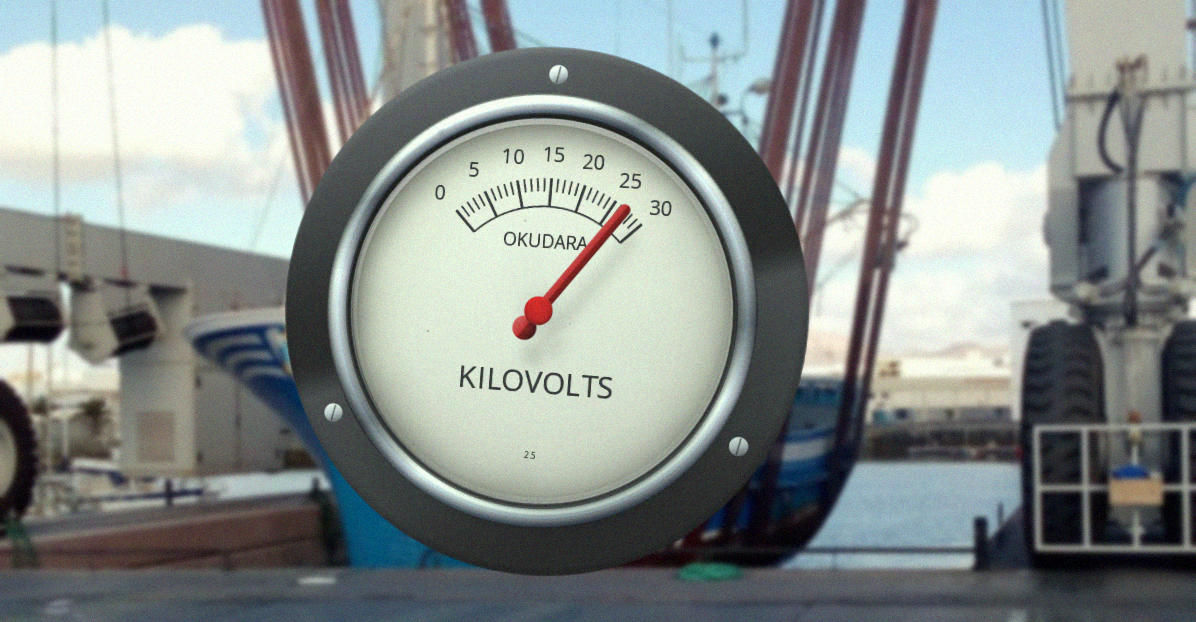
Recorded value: 27 kV
